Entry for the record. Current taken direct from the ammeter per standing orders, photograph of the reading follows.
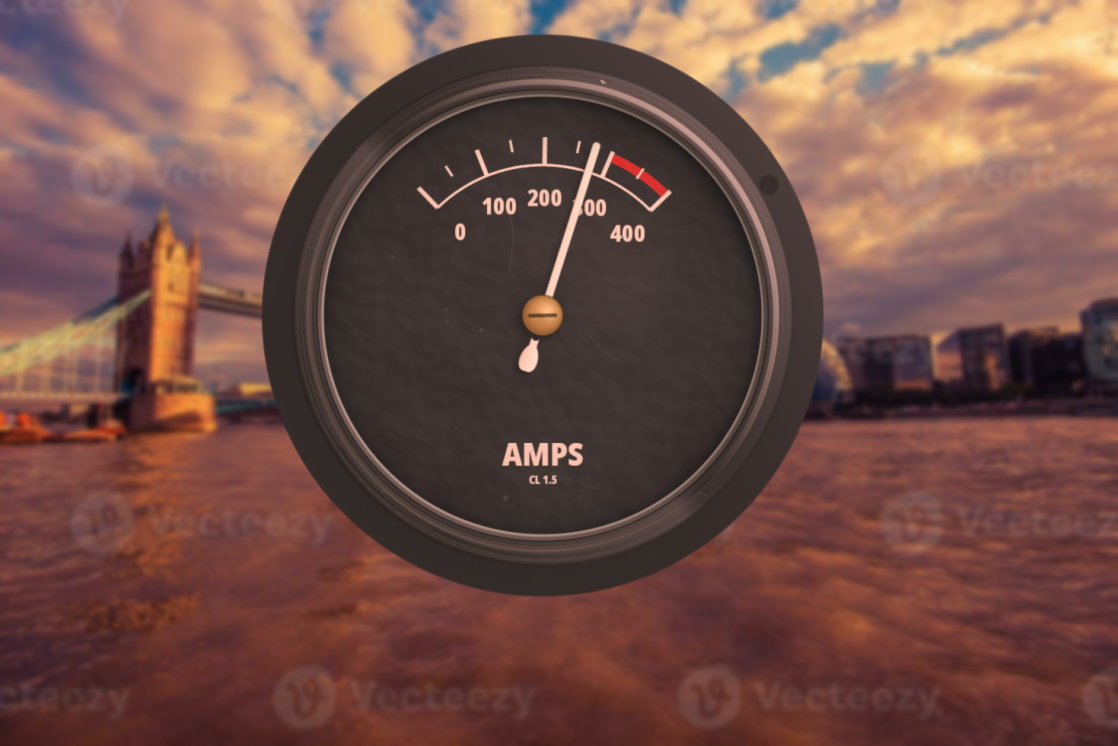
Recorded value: 275 A
